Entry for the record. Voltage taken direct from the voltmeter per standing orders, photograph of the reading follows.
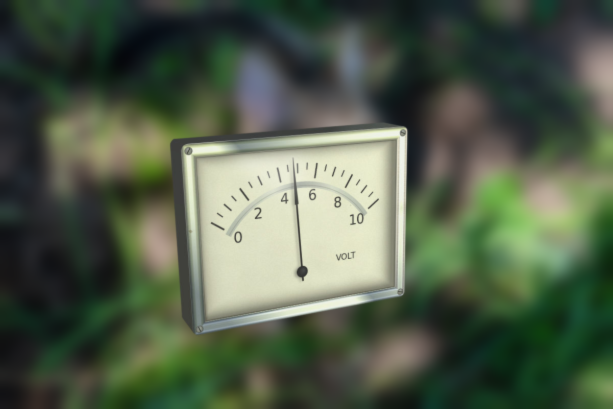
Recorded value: 4.75 V
